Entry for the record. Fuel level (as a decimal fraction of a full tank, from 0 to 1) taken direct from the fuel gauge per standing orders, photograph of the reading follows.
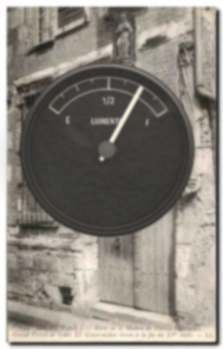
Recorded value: 0.75
